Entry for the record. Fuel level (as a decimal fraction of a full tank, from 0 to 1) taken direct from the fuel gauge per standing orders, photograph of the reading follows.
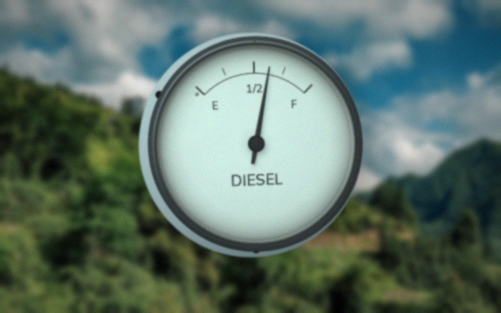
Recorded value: 0.625
